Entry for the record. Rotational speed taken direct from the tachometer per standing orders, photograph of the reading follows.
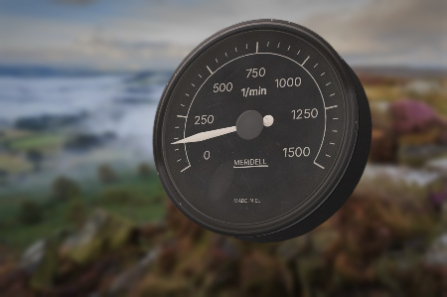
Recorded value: 125 rpm
